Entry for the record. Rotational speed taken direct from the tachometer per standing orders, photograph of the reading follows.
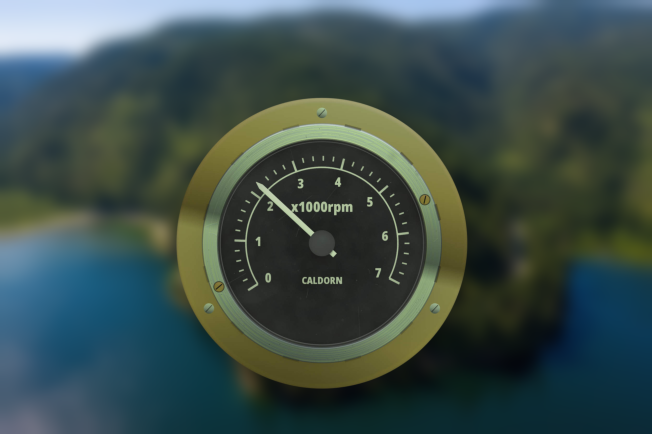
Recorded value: 2200 rpm
